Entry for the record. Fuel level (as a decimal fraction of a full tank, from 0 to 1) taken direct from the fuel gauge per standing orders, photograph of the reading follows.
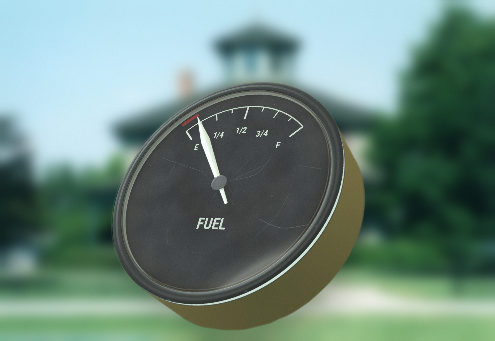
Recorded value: 0.125
